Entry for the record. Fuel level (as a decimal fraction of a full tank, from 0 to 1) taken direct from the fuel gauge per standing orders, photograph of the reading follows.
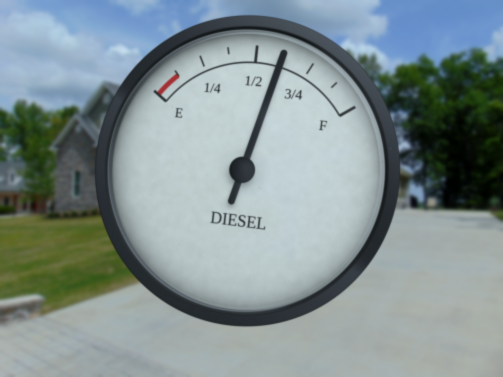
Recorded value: 0.625
